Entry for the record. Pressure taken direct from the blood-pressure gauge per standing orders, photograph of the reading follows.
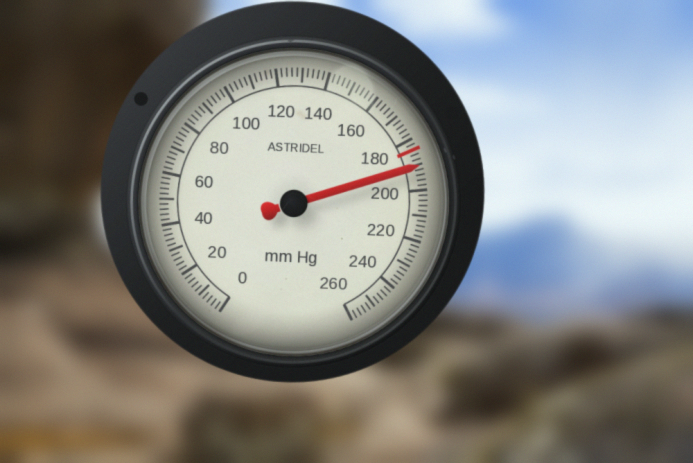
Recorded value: 190 mmHg
